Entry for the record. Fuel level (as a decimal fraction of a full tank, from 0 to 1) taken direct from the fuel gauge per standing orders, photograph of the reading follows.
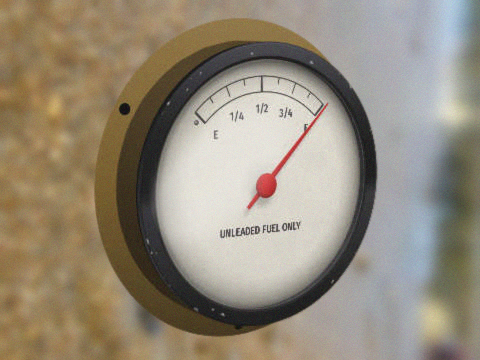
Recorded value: 1
